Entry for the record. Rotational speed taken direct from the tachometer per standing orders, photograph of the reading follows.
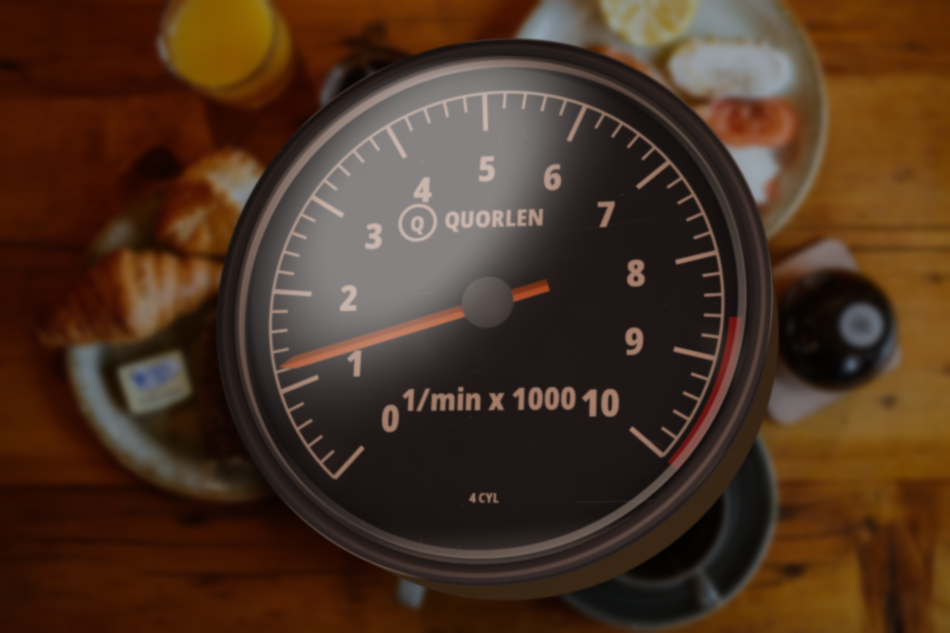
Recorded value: 1200 rpm
